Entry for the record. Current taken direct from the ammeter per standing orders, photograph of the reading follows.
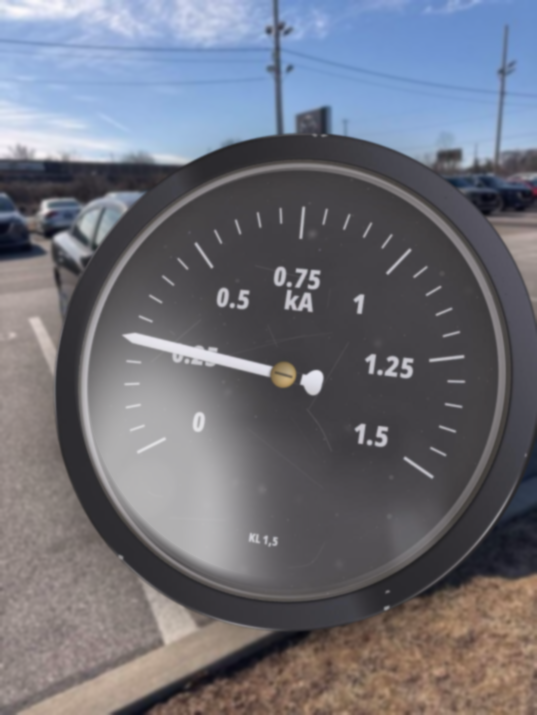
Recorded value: 0.25 kA
